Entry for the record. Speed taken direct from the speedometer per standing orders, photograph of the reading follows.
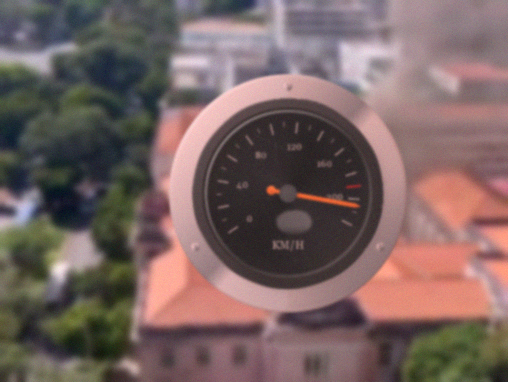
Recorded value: 205 km/h
